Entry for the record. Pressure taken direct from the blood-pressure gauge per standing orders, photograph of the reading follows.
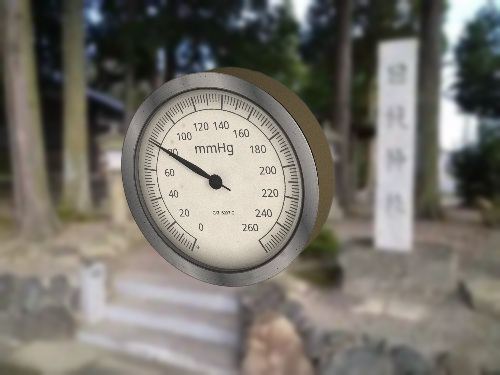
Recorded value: 80 mmHg
